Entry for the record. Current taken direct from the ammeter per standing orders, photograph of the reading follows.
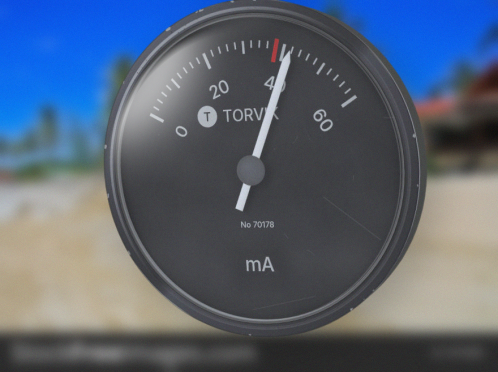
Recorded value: 42 mA
